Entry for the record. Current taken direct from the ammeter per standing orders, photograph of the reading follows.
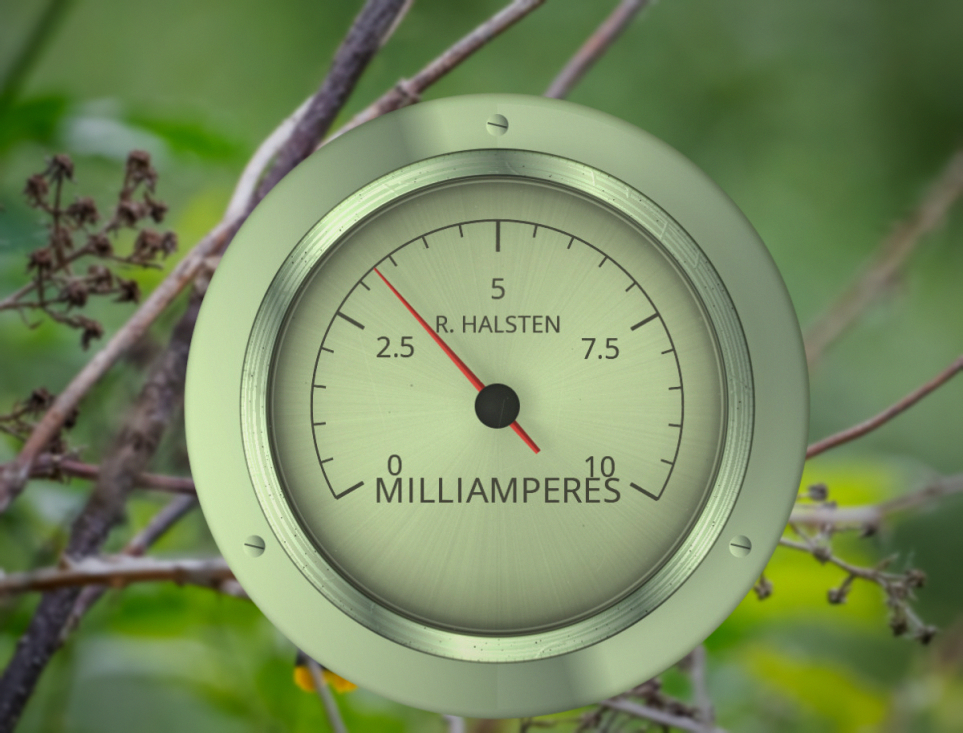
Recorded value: 3.25 mA
